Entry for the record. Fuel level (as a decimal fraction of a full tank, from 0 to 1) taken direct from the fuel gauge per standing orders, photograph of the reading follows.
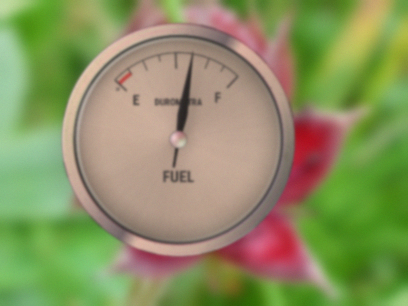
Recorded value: 0.625
